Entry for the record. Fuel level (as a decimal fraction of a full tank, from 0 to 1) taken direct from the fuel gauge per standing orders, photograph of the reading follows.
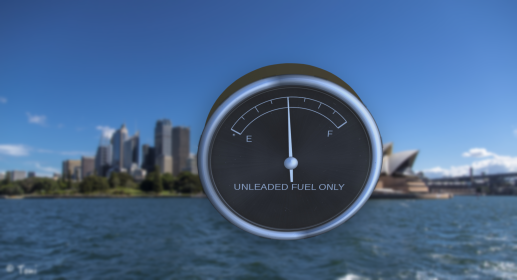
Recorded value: 0.5
